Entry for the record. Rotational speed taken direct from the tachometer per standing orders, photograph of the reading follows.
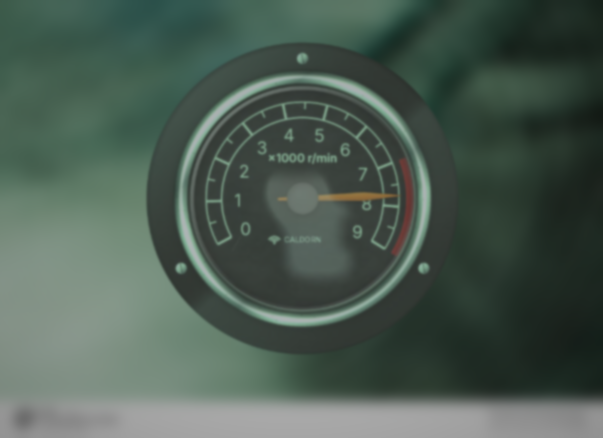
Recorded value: 7750 rpm
